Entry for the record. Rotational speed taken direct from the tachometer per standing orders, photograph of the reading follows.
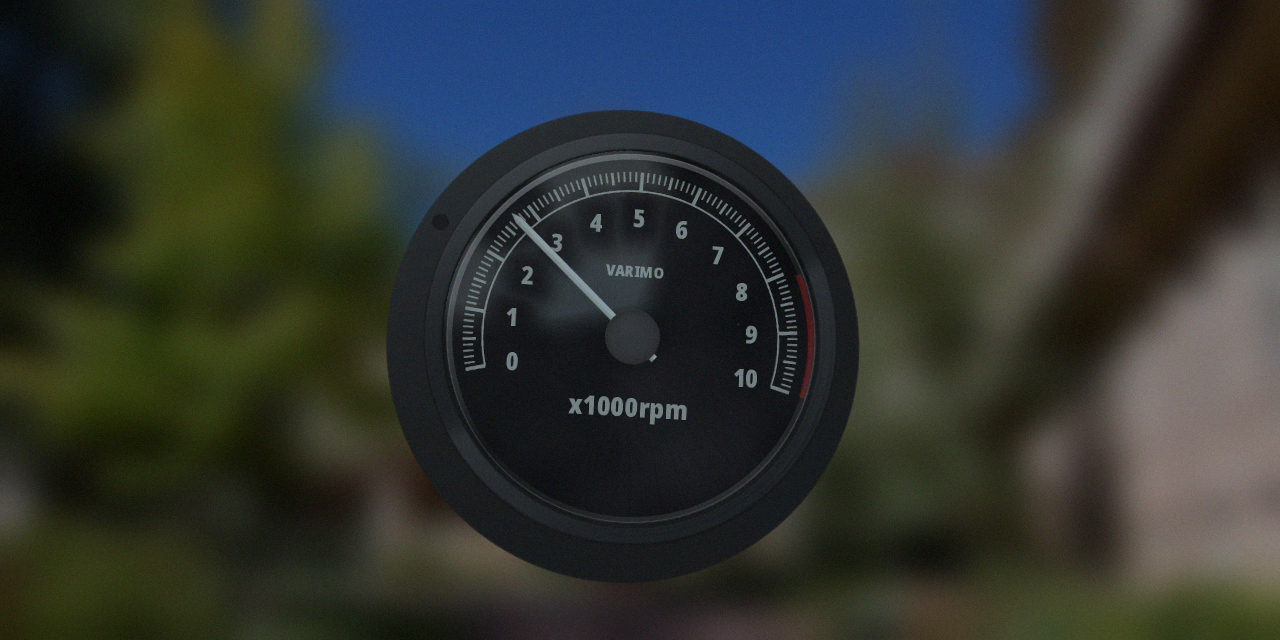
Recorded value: 2700 rpm
